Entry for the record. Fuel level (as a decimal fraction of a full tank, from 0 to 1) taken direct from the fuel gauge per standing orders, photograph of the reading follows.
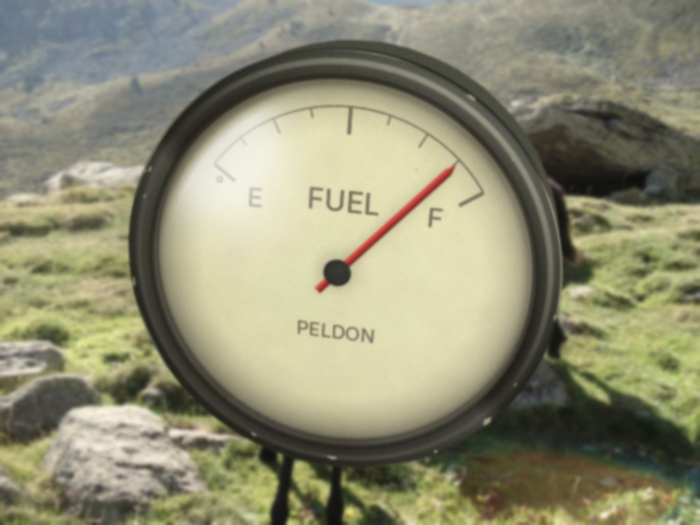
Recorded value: 0.875
